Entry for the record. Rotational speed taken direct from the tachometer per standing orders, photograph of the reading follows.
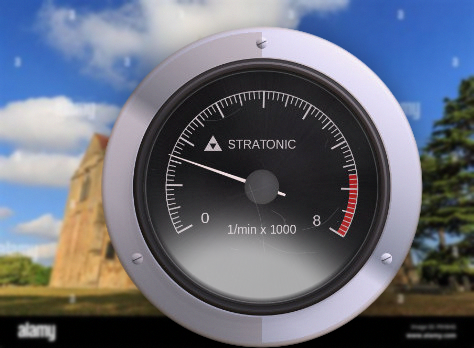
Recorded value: 1600 rpm
